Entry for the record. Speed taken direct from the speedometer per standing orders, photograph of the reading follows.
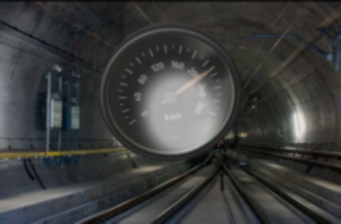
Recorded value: 210 km/h
